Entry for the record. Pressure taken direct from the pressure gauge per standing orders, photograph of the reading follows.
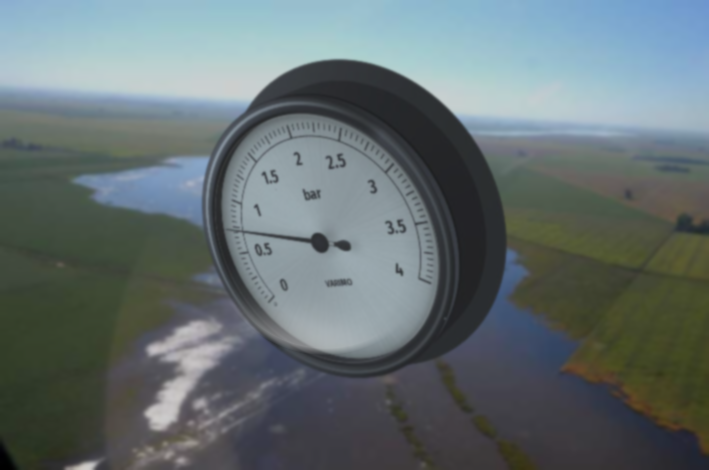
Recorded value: 0.75 bar
